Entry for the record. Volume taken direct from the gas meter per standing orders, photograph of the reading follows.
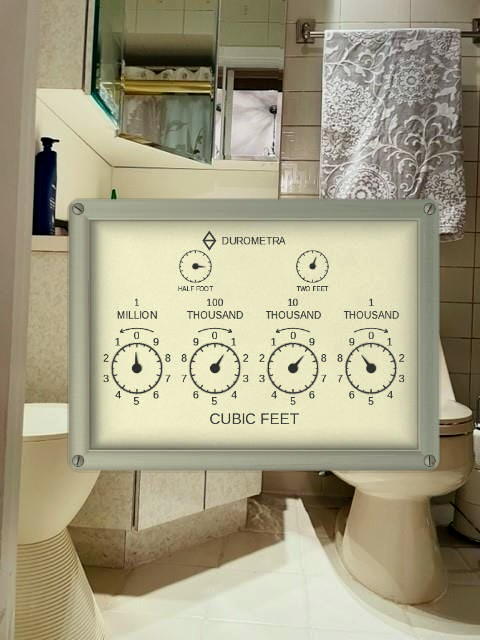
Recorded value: 8900 ft³
